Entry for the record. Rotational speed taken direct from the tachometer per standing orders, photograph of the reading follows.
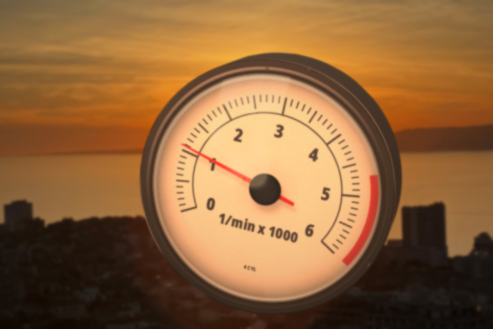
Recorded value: 1100 rpm
